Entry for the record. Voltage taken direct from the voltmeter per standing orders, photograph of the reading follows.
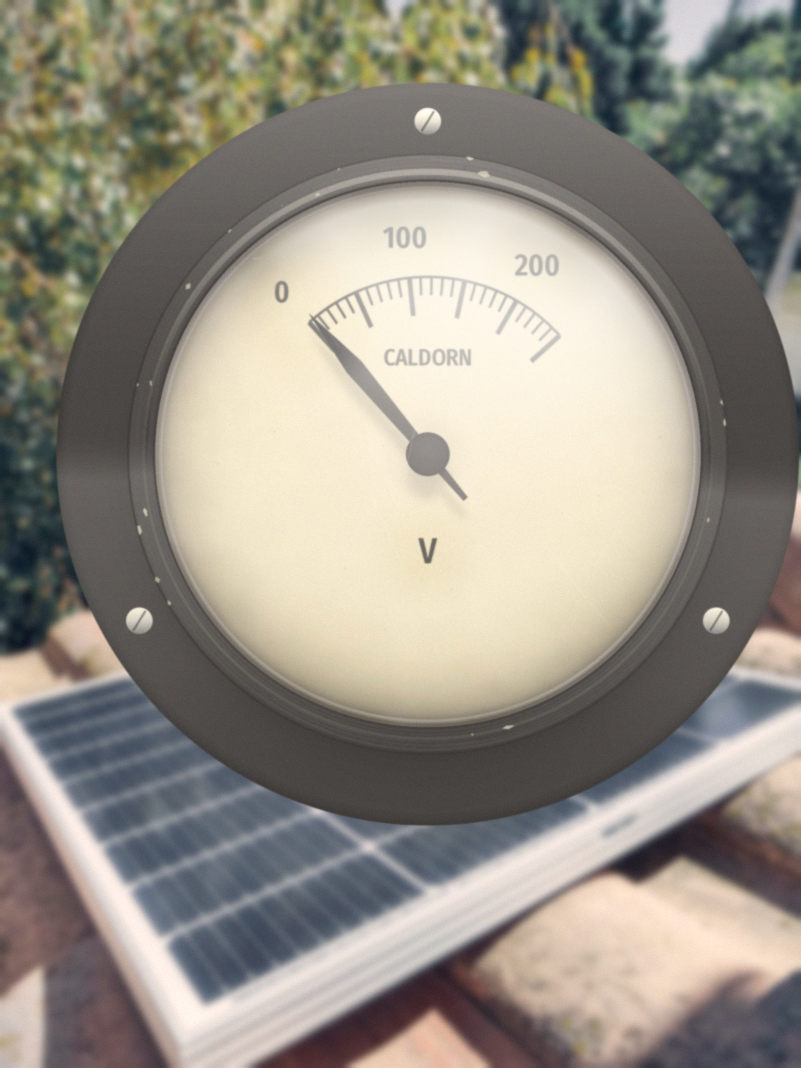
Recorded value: 5 V
